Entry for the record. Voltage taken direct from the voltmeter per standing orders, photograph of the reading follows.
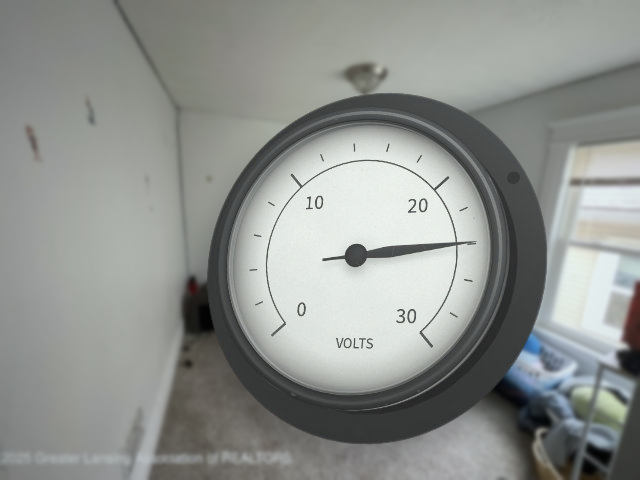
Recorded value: 24 V
